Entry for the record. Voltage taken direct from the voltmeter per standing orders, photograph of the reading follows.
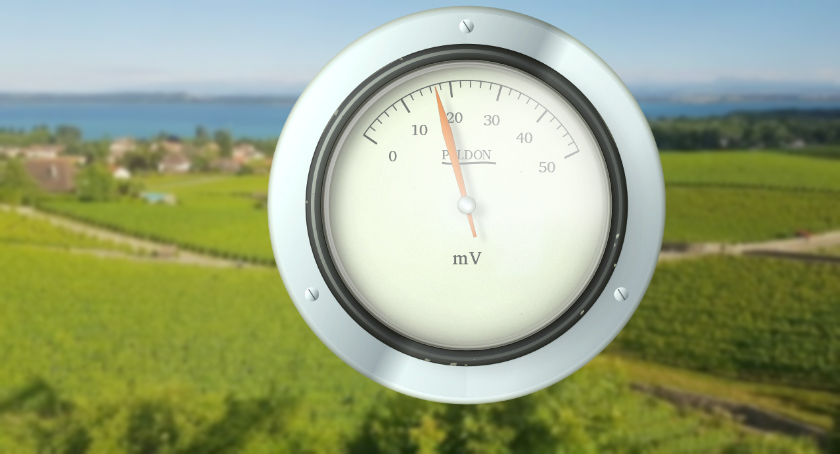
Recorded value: 17 mV
